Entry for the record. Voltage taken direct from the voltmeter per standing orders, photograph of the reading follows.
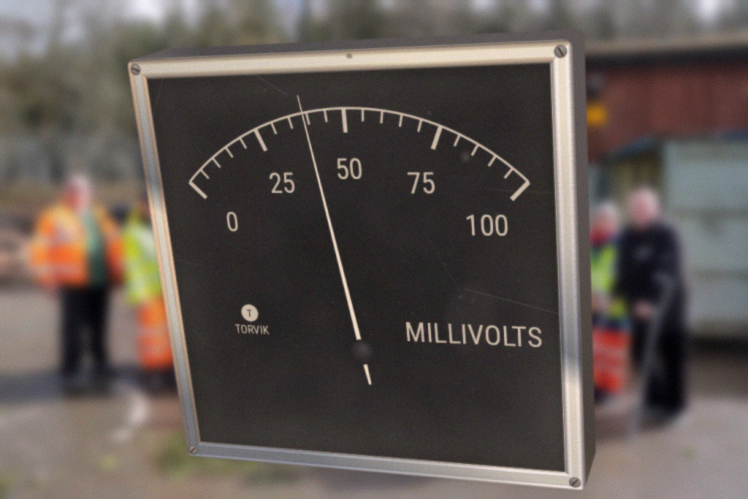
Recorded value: 40 mV
